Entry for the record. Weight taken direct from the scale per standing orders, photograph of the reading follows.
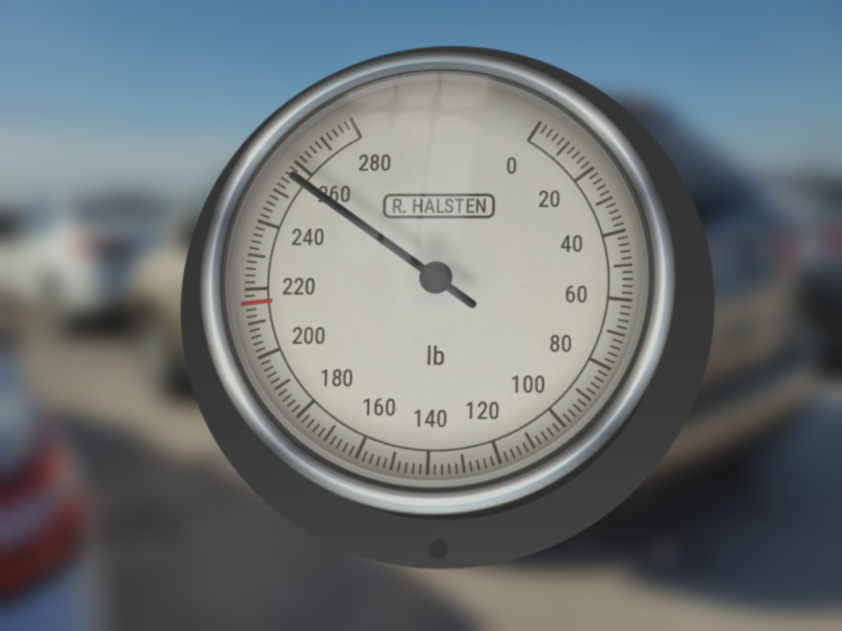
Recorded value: 256 lb
